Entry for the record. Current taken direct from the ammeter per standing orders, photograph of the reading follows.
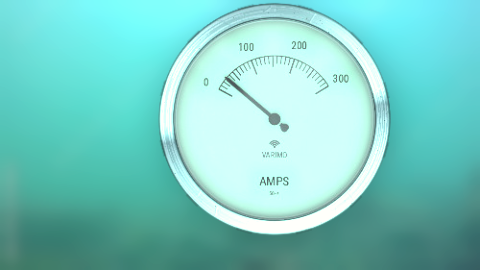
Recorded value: 30 A
